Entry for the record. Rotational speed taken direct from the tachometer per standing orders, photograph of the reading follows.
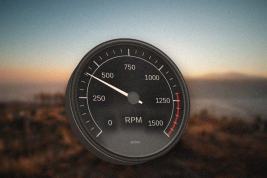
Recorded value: 400 rpm
